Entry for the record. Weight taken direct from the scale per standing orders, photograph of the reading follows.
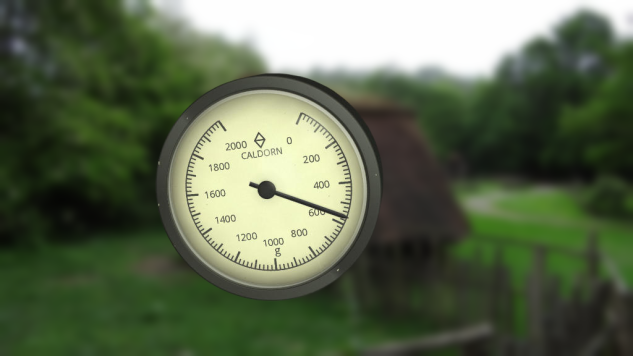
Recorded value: 560 g
